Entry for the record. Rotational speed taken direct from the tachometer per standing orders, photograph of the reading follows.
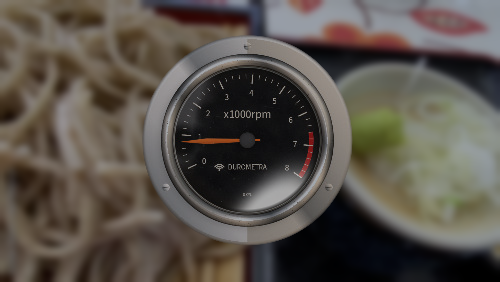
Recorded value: 800 rpm
